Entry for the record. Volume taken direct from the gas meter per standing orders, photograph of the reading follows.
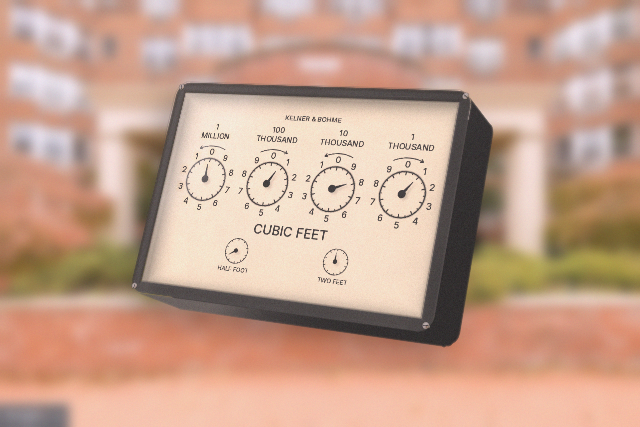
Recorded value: 8100 ft³
